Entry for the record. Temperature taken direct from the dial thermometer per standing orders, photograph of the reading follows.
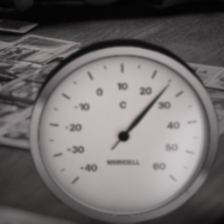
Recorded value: 25 °C
